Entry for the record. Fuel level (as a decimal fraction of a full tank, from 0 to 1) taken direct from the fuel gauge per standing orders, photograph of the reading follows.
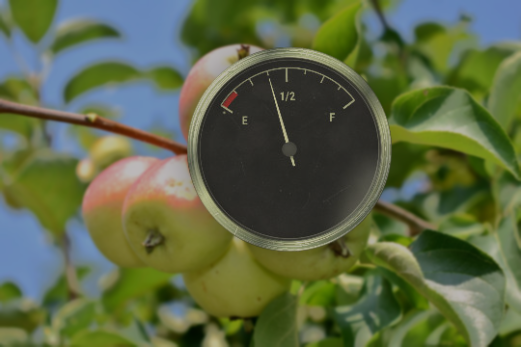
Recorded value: 0.375
